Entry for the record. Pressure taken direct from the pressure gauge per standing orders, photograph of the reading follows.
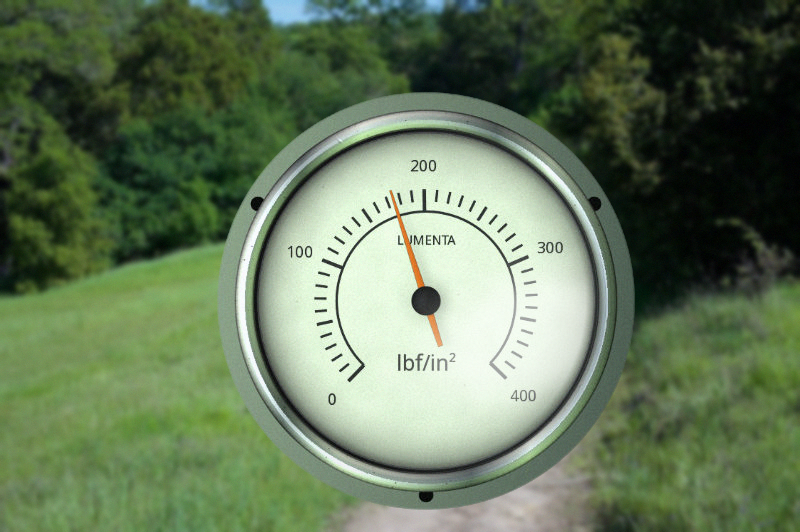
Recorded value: 175 psi
